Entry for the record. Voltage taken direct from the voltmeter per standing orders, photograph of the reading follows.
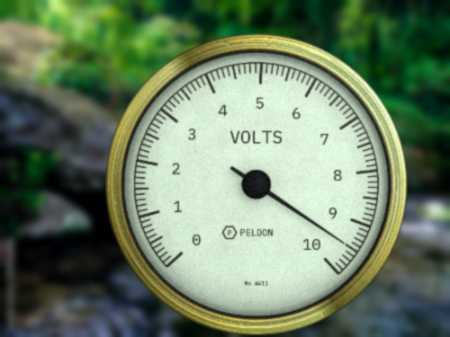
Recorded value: 9.5 V
